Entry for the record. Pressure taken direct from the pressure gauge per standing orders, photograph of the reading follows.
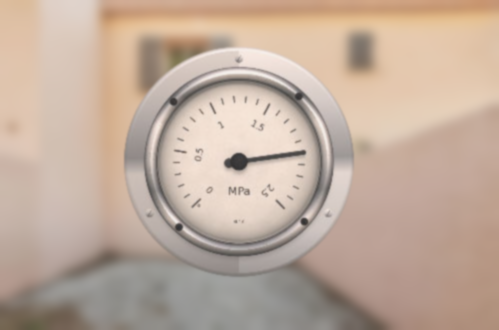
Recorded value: 2 MPa
